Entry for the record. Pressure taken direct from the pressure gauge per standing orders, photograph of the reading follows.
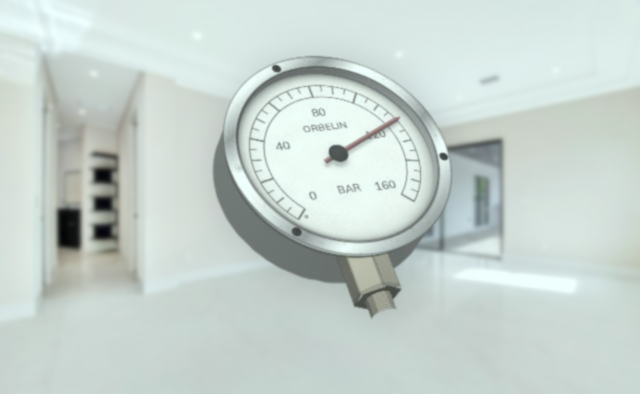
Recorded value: 120 bar
